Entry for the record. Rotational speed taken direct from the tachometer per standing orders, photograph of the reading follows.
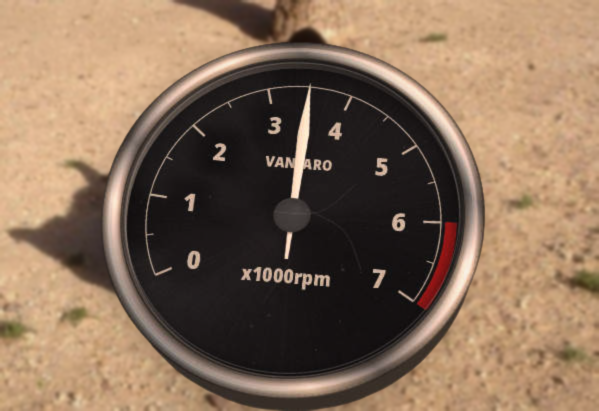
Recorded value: 3500 rpm
